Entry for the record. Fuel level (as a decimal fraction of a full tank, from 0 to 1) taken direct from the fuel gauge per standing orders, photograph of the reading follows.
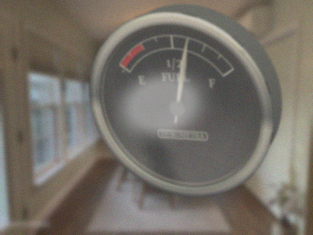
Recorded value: 0.625
